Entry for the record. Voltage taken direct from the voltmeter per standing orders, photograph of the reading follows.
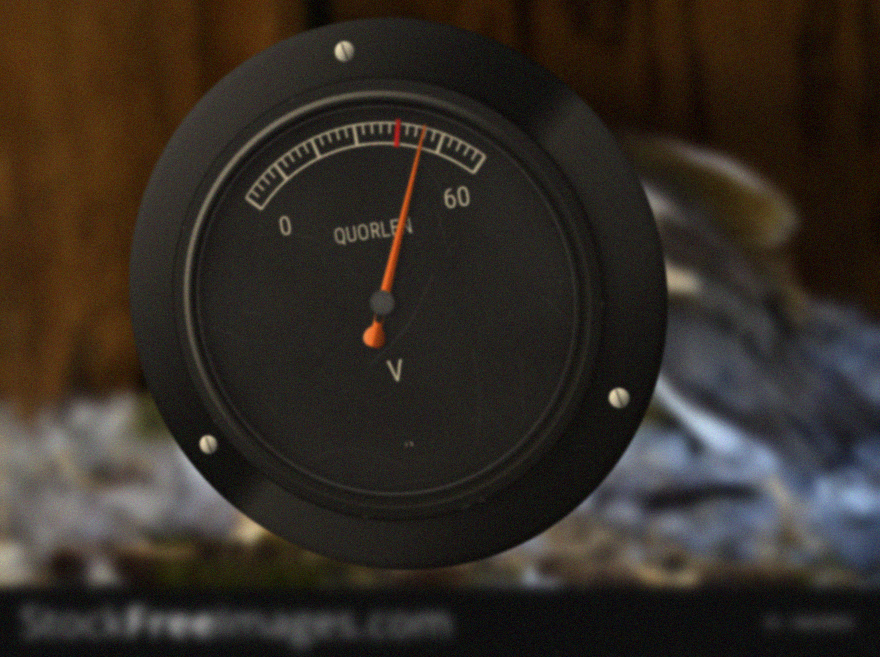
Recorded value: 46 V
